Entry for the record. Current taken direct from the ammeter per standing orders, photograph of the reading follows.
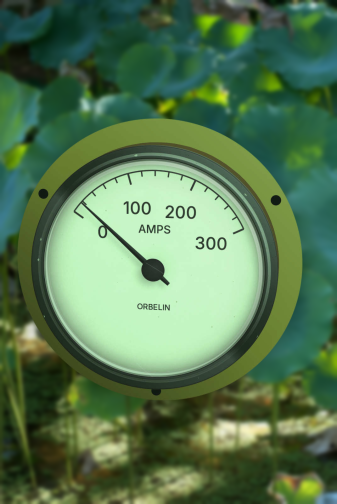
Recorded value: 20 A
